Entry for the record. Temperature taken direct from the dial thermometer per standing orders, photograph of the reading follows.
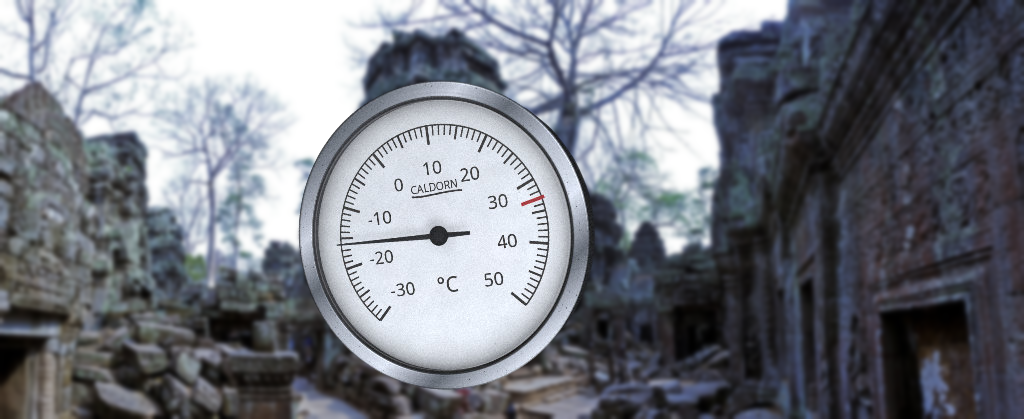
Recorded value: -16 °C
